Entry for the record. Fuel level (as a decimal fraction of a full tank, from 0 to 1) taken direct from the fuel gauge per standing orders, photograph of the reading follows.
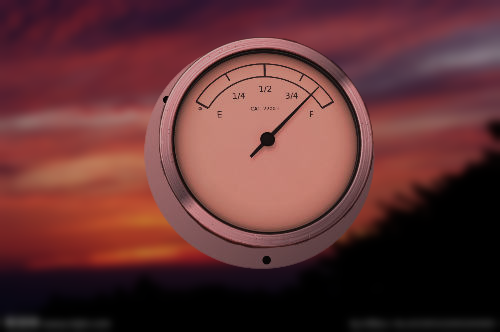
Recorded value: 0.875
